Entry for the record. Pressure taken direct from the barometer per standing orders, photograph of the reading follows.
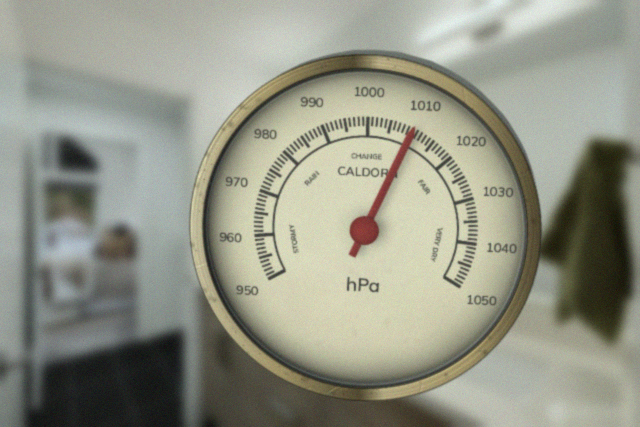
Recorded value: 1010 hPa
